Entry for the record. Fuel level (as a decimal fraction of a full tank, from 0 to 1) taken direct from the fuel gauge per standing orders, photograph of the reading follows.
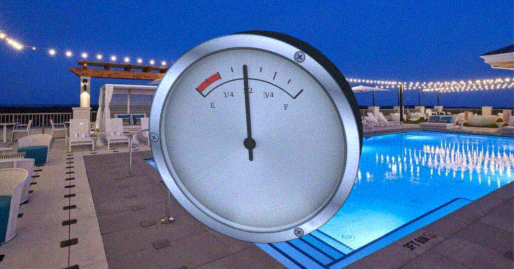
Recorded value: 0.5
